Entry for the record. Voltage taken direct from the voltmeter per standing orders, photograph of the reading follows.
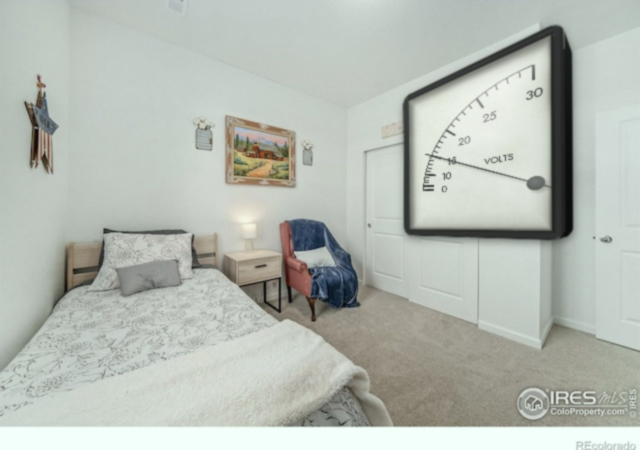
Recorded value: 15 V
